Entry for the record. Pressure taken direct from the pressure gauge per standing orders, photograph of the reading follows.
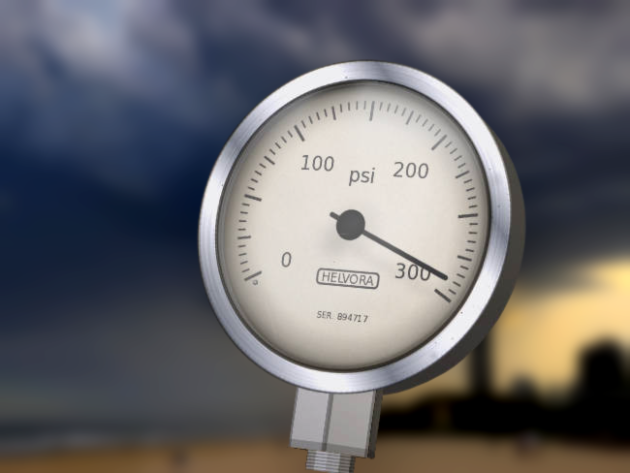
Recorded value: 290 psi
